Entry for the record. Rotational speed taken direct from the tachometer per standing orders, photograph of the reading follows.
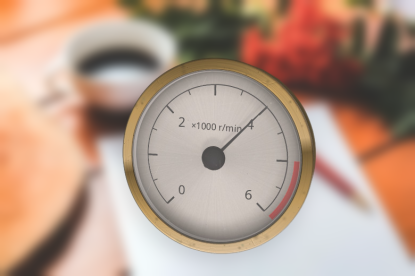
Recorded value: 4000 rpm
